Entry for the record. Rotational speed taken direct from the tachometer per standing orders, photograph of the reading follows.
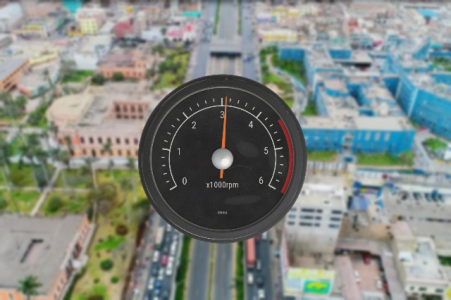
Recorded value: 3100 rpm
